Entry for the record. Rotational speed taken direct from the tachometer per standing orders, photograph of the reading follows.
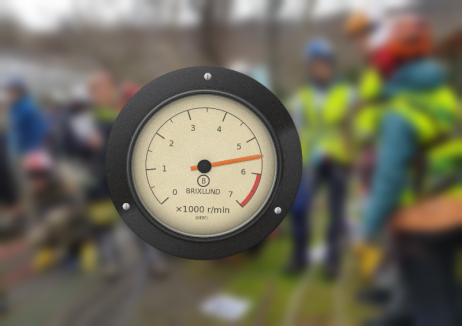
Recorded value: 5500 rpm
